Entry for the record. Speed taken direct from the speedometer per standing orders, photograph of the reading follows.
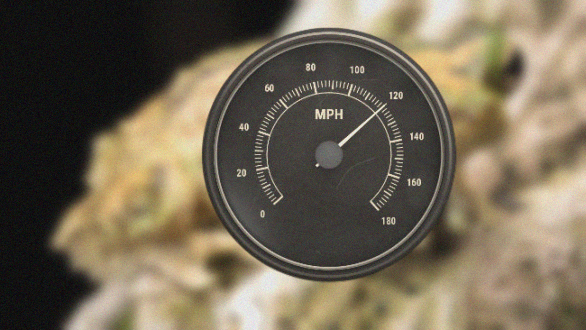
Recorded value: 120 mph
